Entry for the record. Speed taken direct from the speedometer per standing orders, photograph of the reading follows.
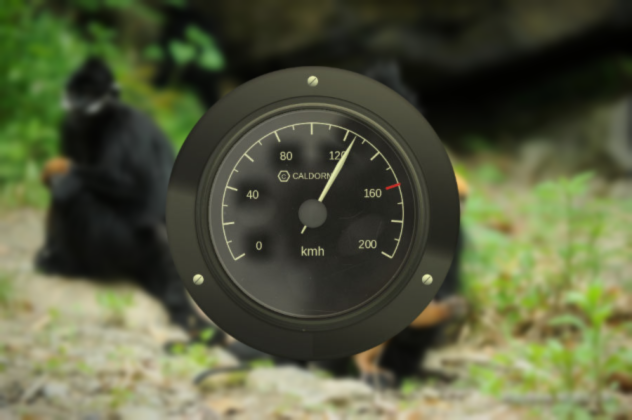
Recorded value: 125 km/h
